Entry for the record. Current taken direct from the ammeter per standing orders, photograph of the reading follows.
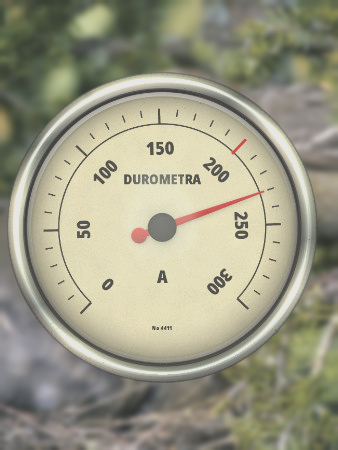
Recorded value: 230 A
